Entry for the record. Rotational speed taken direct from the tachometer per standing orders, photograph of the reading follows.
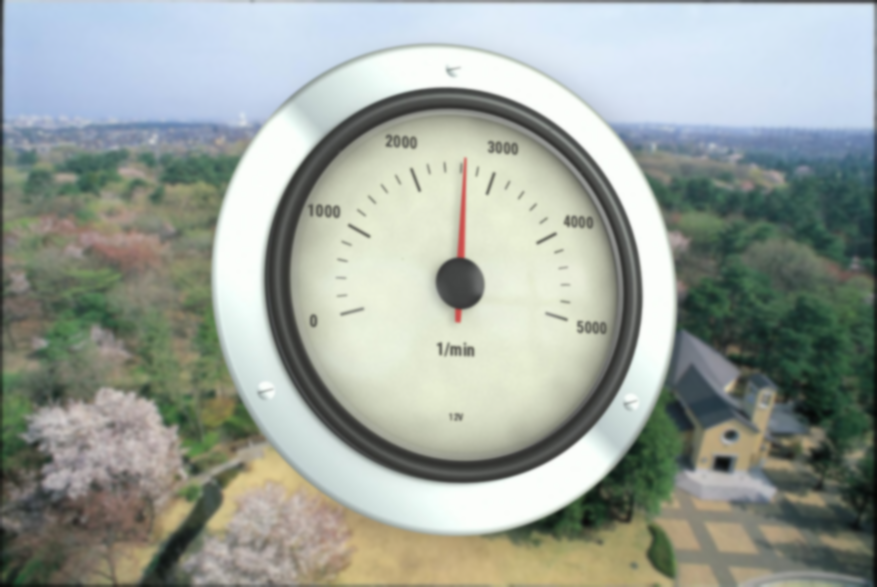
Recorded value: 2600 rpm
